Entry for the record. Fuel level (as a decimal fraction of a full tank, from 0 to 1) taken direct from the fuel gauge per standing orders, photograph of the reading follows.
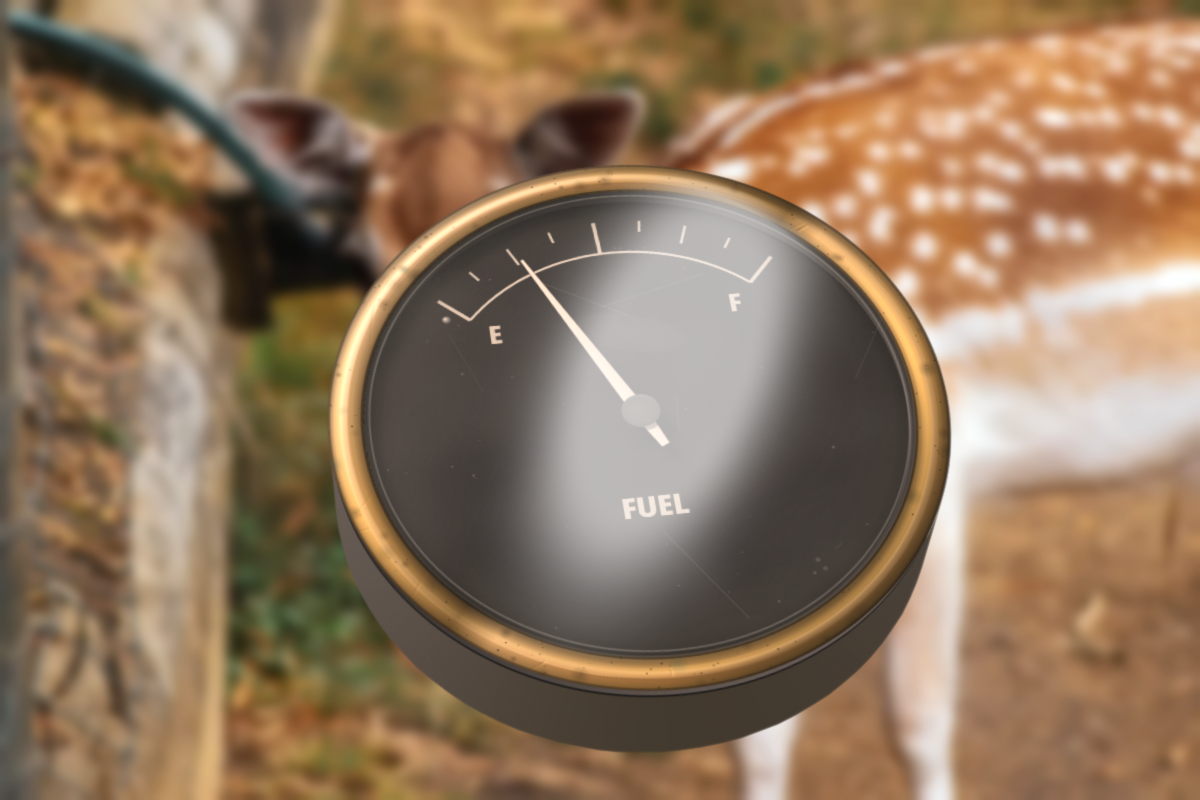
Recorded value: 0.25
